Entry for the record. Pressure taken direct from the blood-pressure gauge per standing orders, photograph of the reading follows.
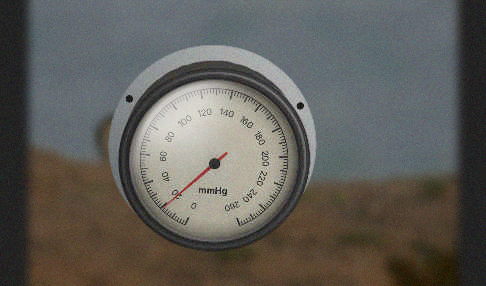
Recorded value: 20 mmHg
